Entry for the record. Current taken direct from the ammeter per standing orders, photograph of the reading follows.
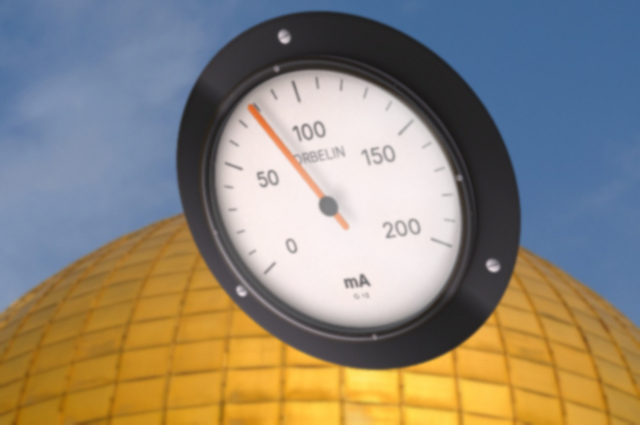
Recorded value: 80 mA
